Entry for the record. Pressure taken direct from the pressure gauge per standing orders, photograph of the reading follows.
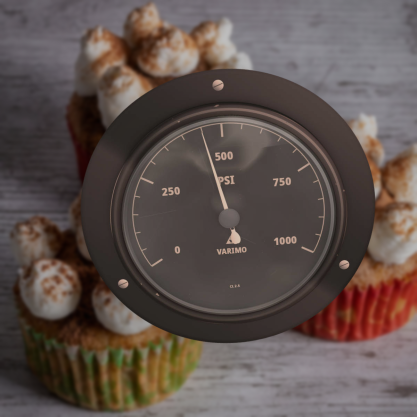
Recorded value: 450 psi
